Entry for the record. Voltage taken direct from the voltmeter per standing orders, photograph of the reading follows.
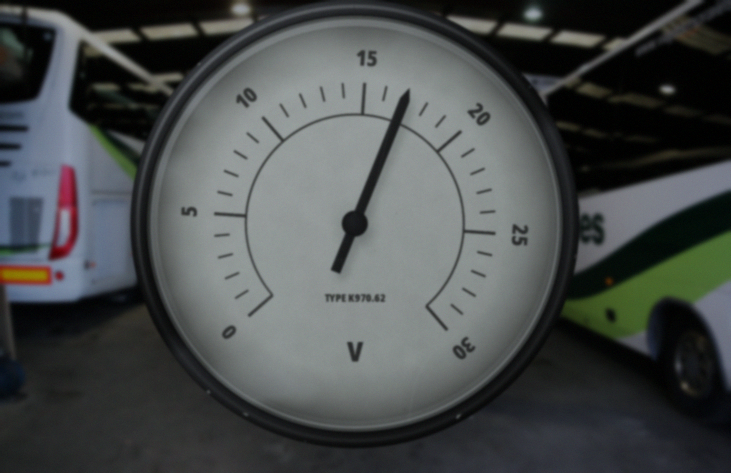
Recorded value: 17 V
